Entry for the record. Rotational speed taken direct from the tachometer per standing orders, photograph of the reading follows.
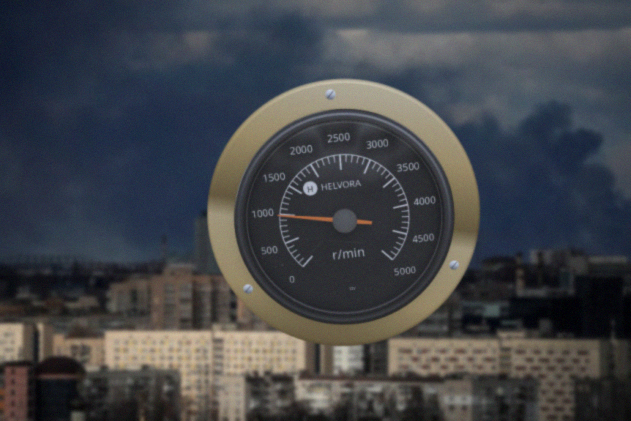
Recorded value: 1000 rpm
